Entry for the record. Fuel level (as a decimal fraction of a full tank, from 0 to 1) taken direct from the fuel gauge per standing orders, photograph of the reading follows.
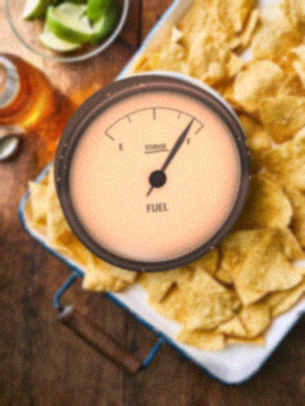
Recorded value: 0.875
